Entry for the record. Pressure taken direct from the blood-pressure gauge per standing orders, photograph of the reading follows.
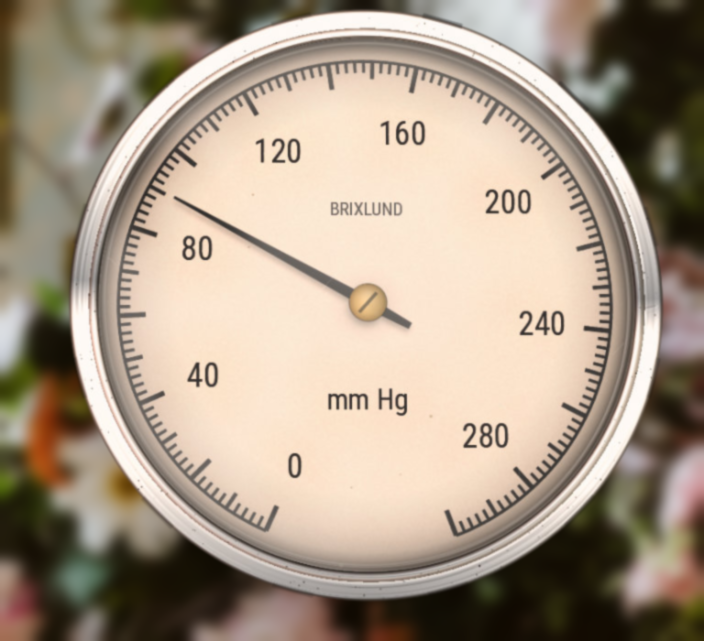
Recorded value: 90 mmHg
